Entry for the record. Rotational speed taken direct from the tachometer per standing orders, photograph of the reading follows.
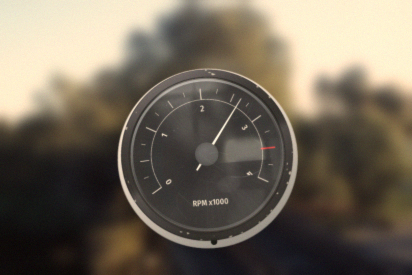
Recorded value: 2625 rpm
